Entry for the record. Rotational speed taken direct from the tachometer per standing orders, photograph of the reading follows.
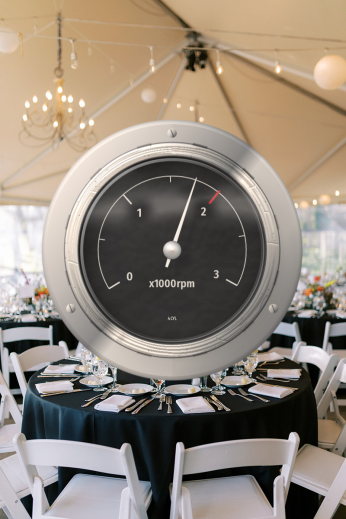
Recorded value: 1750 rpm
